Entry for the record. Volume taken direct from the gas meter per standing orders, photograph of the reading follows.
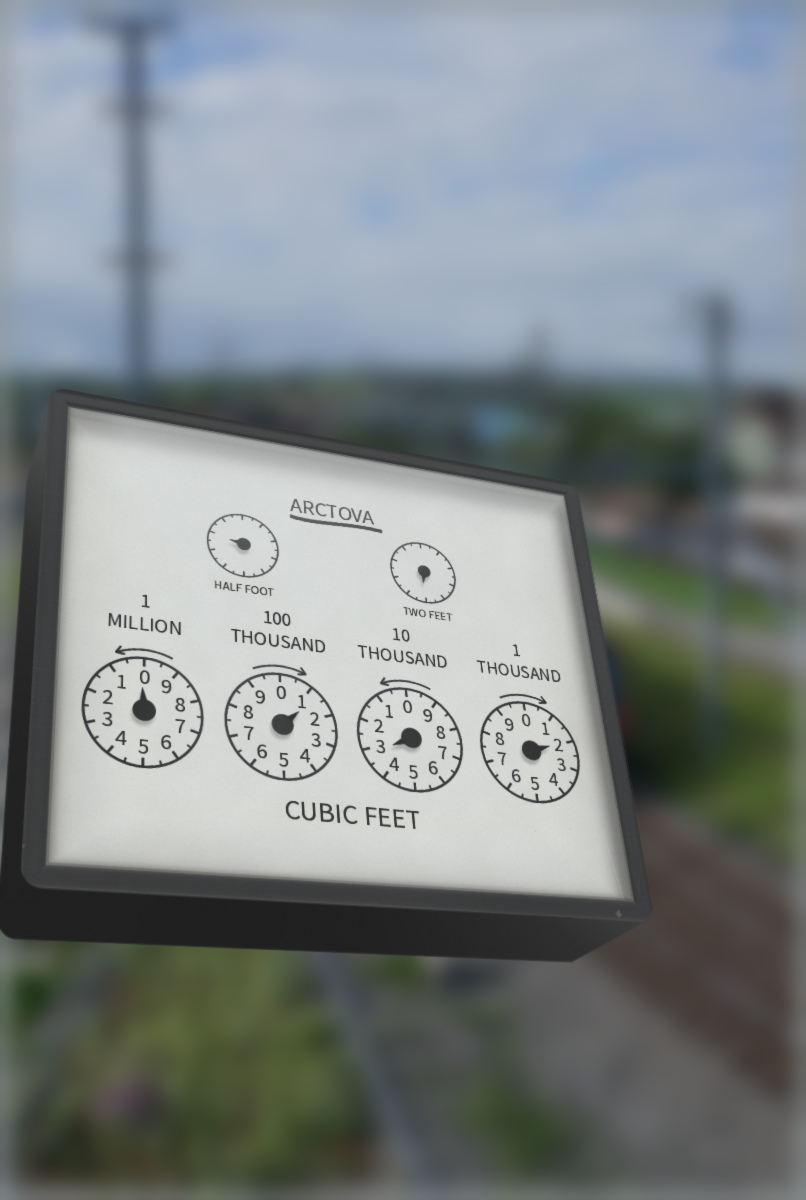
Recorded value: 13200 ft³
